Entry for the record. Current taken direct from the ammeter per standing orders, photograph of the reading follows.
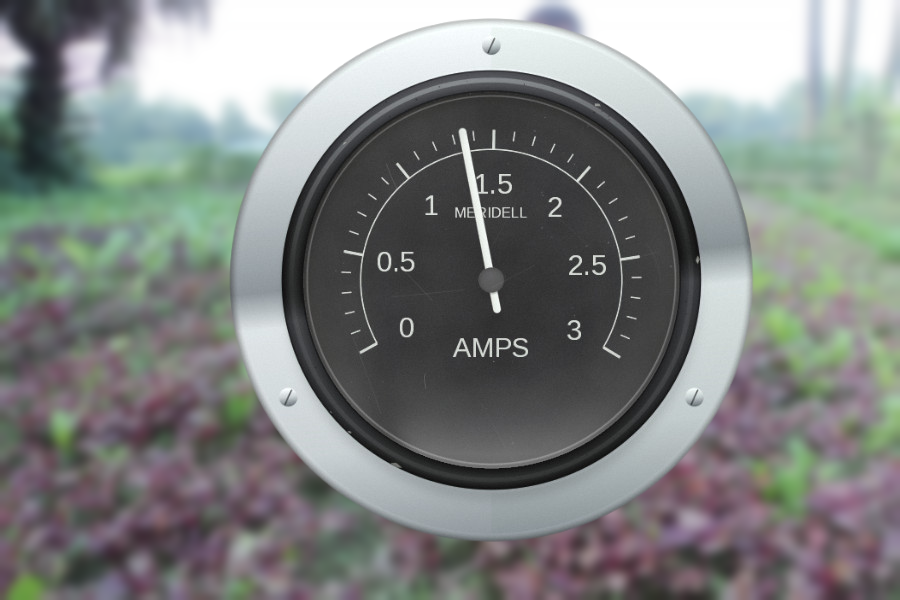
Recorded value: 1.35 A
